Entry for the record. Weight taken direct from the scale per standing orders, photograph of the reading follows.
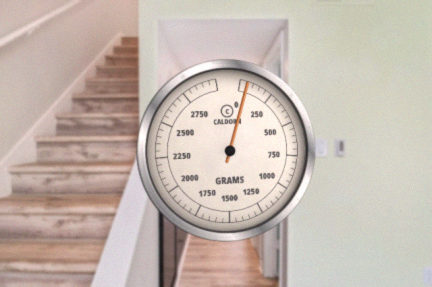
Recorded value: 50 g
